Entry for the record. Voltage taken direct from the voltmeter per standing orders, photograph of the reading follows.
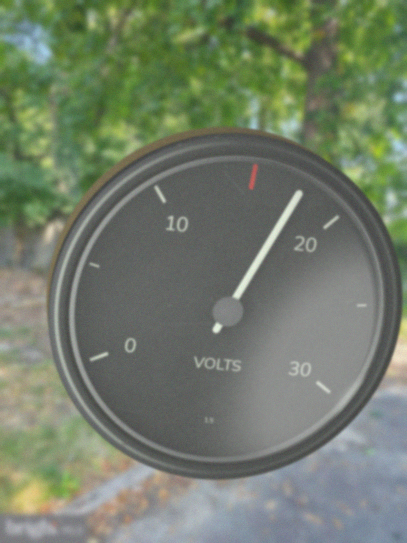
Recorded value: 17.5 V
